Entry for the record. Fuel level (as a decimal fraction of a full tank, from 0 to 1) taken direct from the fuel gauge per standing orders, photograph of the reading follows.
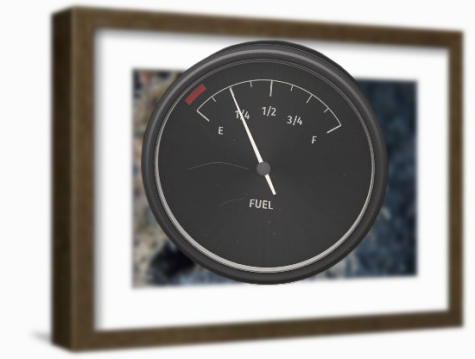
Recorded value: 0.25
